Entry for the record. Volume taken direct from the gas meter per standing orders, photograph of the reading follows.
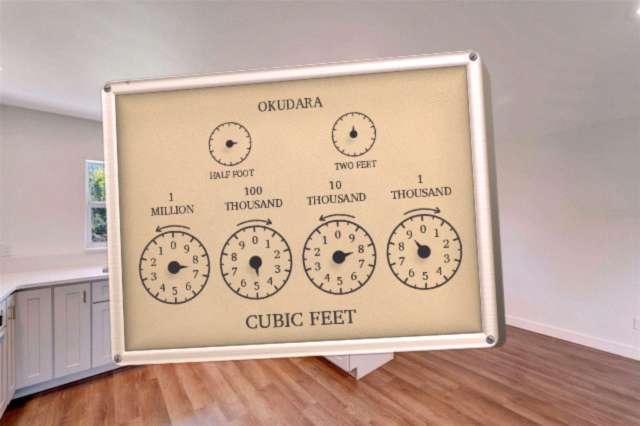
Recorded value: 747900 ft³
